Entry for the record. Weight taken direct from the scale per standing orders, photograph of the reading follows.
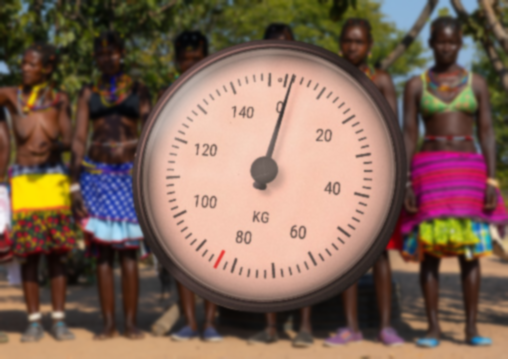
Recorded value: 2 kg
